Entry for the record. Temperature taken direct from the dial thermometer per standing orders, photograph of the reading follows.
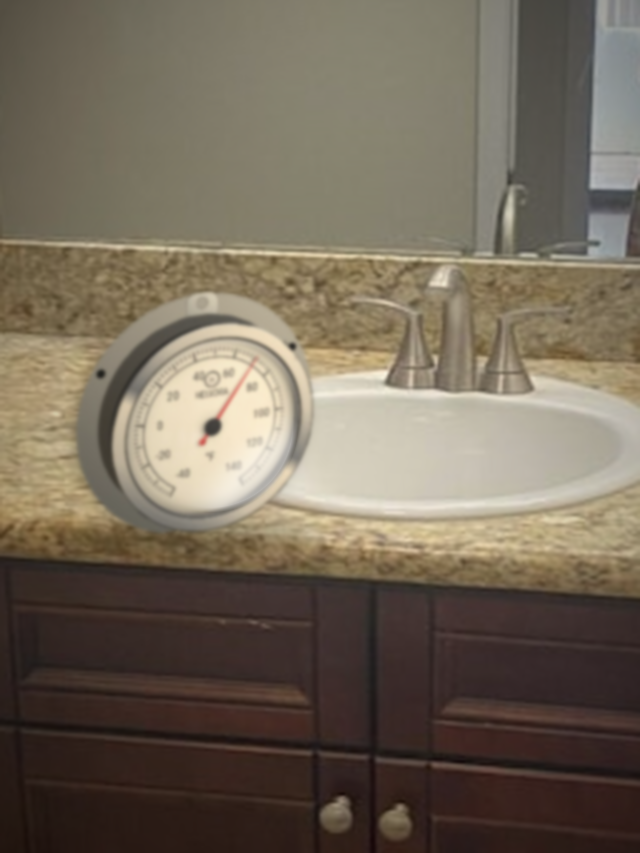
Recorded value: 70 °F
